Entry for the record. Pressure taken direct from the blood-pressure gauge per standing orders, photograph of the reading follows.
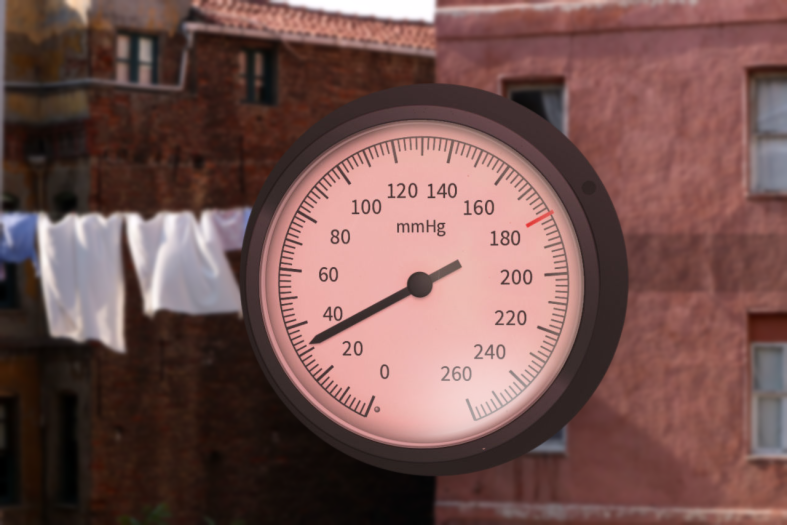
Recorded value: 32 mmHg
